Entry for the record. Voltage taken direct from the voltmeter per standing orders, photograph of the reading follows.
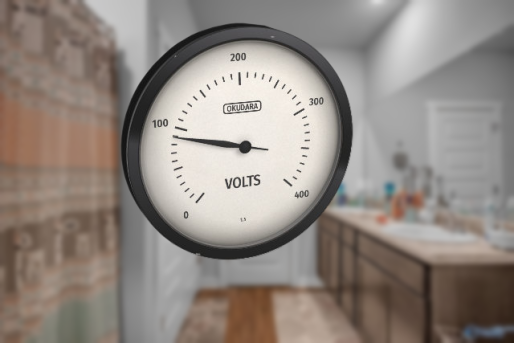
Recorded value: 90 V
